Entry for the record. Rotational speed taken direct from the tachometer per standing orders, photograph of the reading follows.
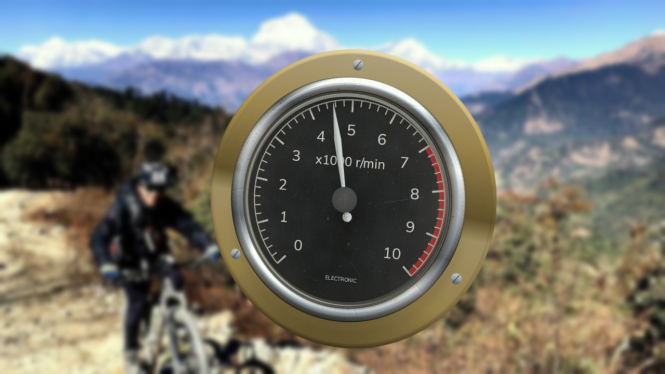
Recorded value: 4600 rpm
